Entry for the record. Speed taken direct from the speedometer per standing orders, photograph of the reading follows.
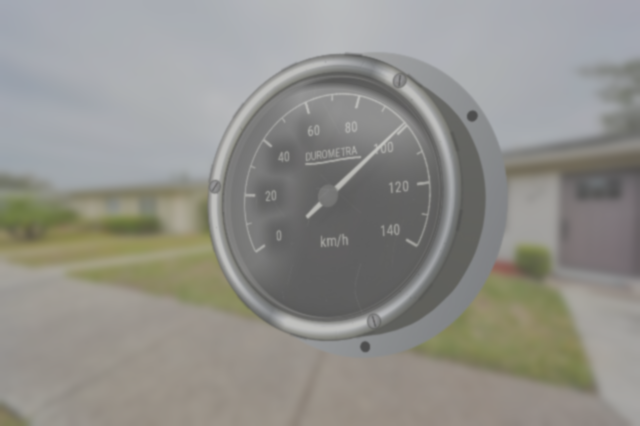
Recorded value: 100 km/h
